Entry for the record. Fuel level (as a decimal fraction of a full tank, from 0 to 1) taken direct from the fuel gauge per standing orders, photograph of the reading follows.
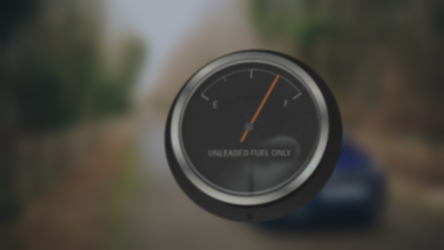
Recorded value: 0.75
